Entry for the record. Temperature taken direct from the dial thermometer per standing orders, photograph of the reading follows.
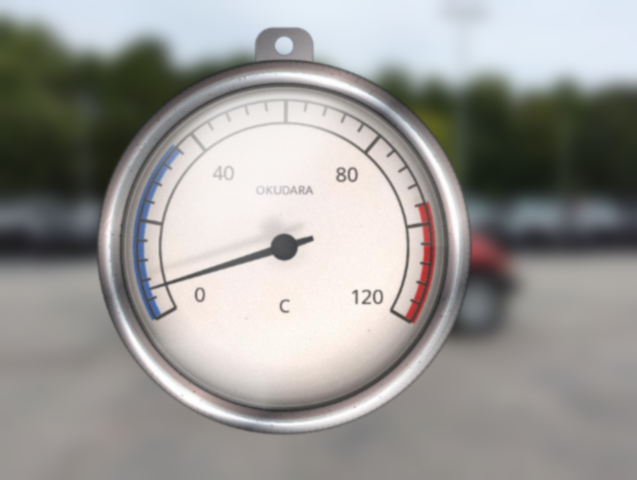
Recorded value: 6 °C
